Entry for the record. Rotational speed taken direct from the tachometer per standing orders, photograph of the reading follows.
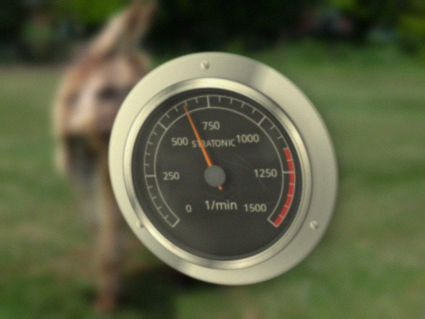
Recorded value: 650 rpm
